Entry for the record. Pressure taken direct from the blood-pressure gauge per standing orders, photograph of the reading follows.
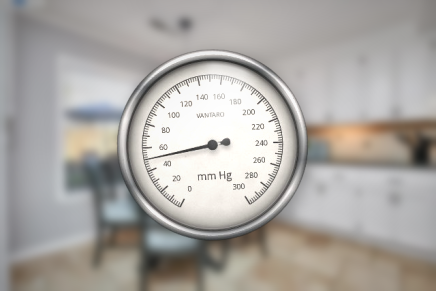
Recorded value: 50 mmHg
